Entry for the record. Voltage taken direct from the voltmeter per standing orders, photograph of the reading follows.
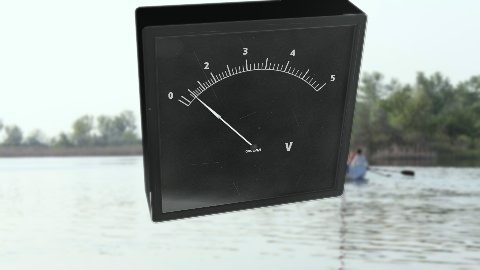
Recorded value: 1 V
